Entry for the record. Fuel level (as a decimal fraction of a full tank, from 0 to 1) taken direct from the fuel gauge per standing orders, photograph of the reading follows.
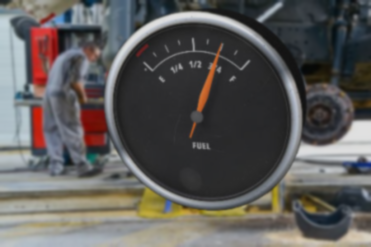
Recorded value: 0.75
